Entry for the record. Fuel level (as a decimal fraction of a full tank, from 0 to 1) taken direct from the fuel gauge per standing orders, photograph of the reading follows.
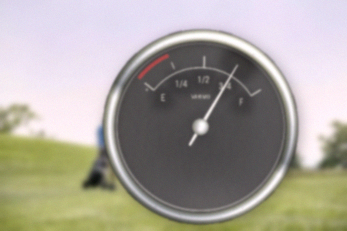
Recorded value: 0.75
